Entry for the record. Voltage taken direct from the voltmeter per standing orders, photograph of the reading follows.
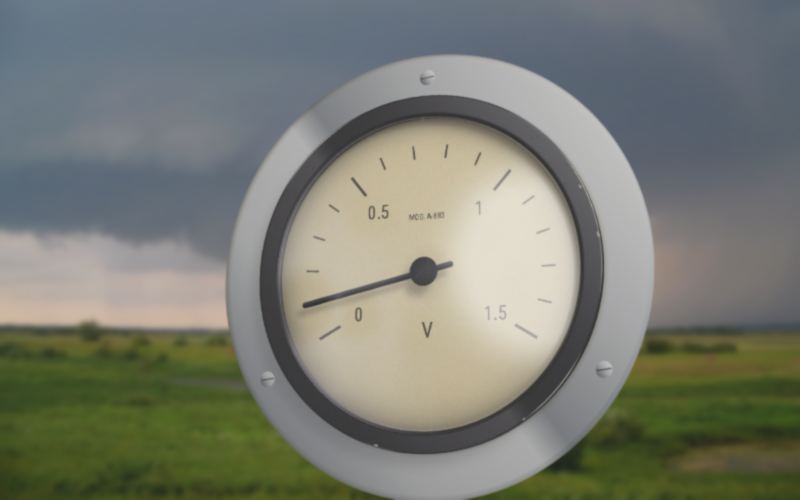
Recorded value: 0.1 V
